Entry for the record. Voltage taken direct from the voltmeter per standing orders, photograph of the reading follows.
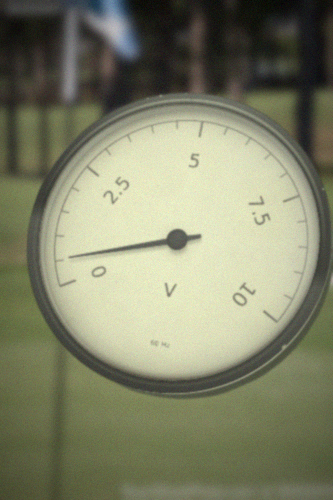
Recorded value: 0.5 V
